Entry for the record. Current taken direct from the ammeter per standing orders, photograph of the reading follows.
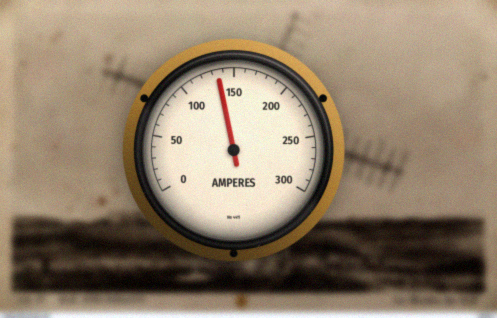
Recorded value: 135 A
